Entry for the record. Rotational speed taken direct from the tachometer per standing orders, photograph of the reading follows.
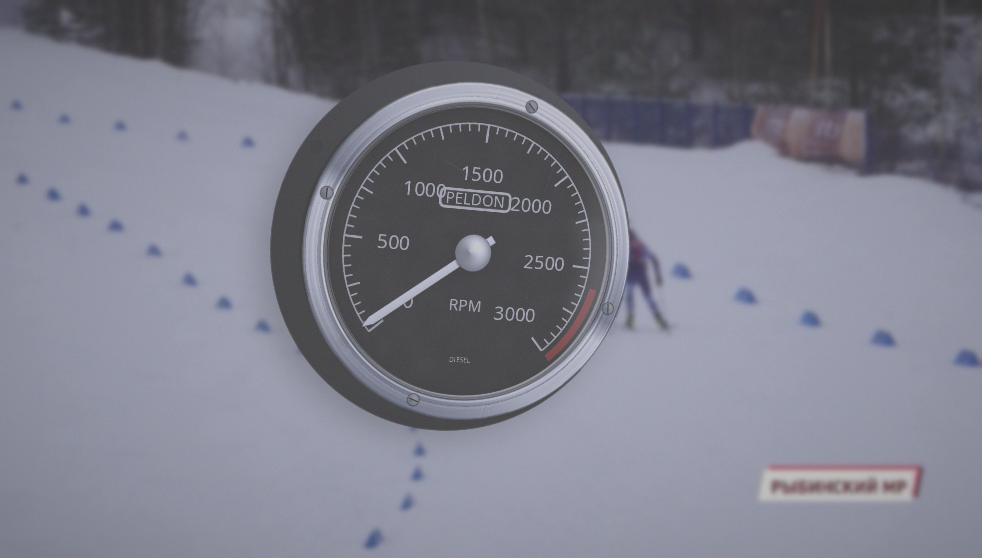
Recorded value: 50 rpm
